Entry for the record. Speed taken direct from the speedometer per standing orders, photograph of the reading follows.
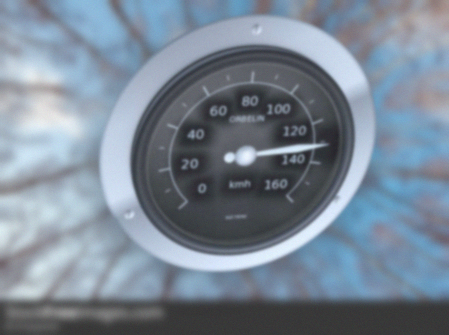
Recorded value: 130 km/h
